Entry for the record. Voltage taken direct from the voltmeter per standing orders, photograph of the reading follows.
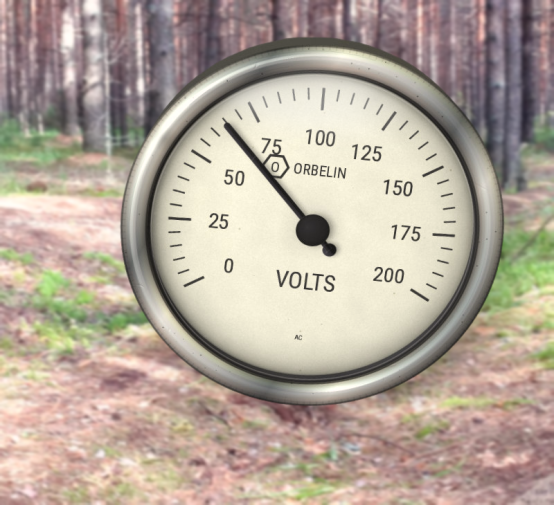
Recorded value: 65 V
